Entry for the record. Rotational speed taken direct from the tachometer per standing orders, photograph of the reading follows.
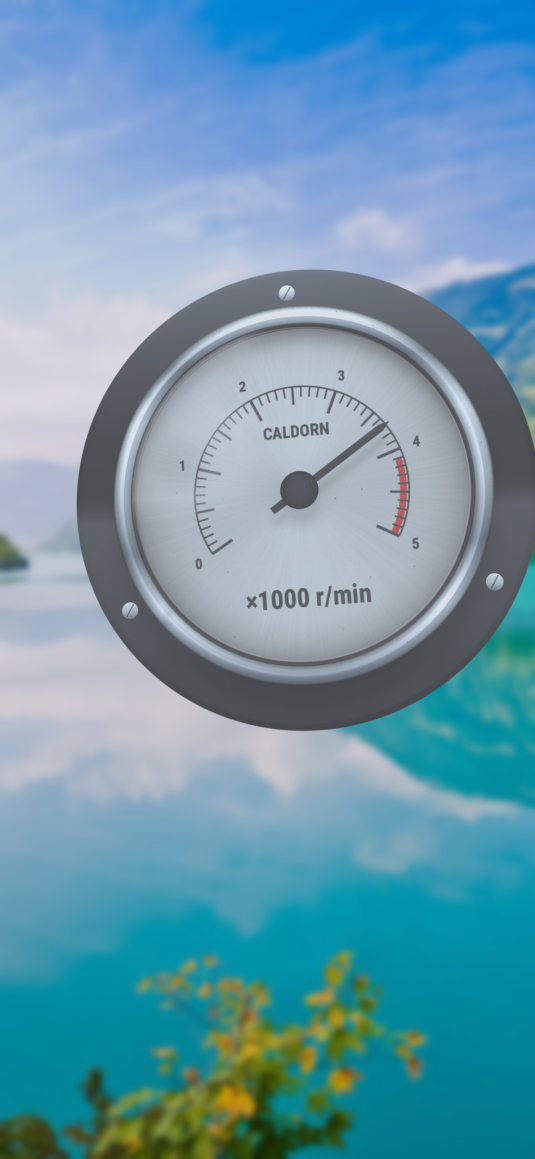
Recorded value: 3700 rpm
